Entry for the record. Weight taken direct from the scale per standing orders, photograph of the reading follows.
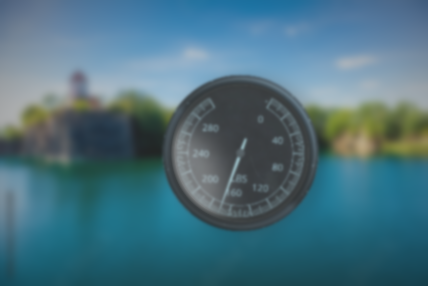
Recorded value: 170 lb
